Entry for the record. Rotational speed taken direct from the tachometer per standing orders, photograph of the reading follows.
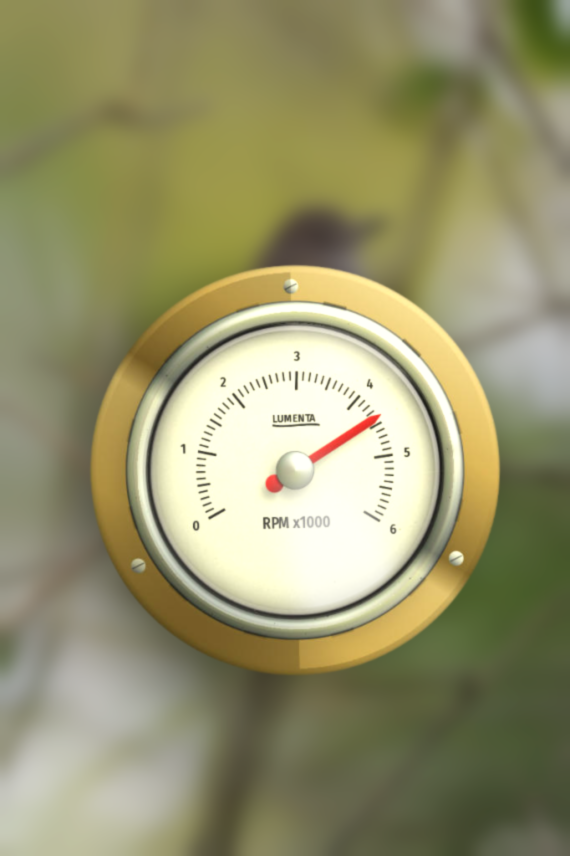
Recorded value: 4400 rpm
